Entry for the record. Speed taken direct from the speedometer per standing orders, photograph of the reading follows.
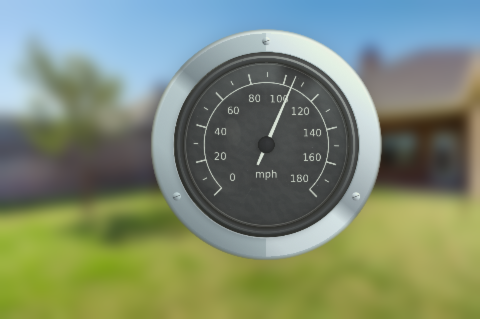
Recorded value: 105 mph
